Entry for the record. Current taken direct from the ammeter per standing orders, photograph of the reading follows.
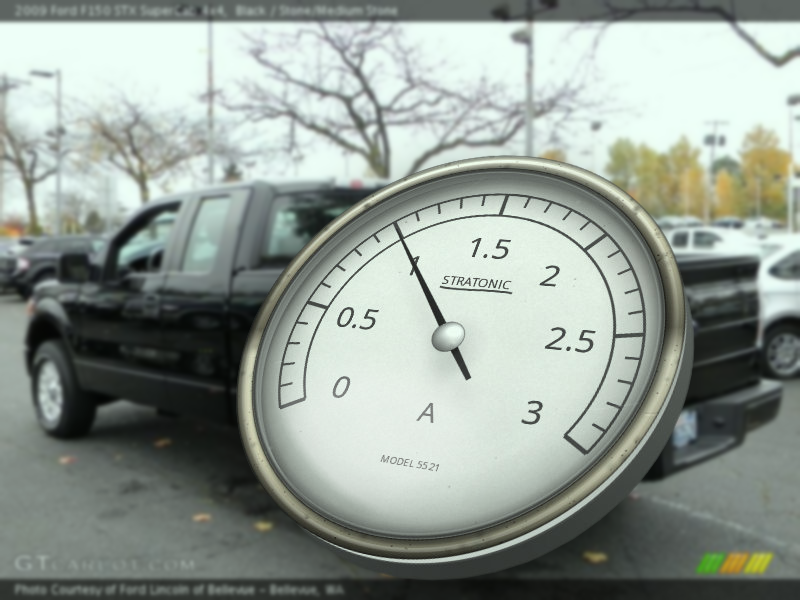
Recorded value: 1 A
